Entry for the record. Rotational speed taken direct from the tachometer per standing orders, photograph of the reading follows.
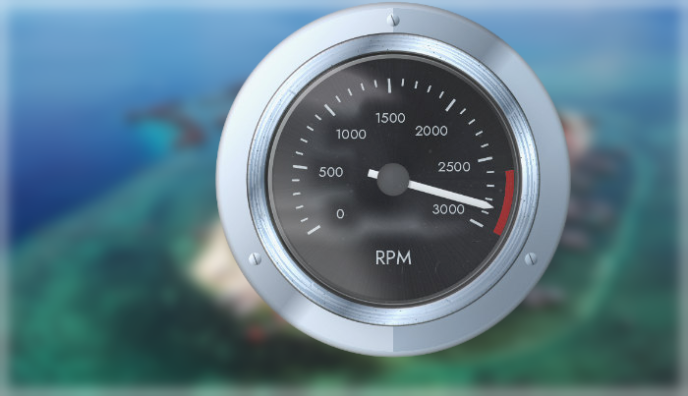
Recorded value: 2850 rpm
